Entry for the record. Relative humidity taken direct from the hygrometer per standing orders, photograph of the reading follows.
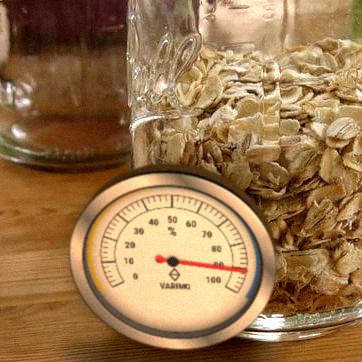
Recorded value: 90 %
